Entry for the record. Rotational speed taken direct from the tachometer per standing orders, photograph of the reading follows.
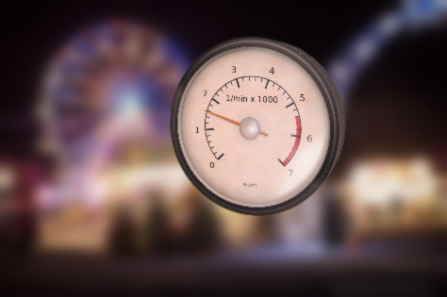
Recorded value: 1600 rpm
